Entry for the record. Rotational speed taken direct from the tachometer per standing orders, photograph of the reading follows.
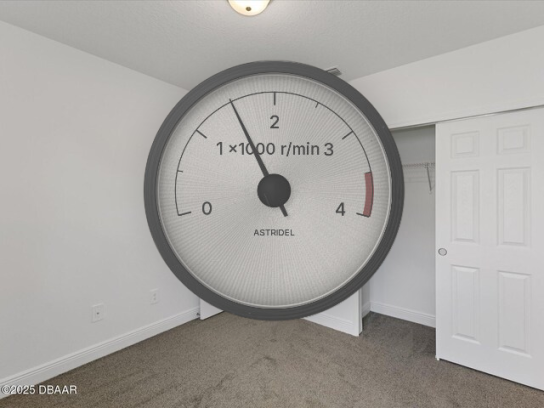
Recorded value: 1500 rpm
